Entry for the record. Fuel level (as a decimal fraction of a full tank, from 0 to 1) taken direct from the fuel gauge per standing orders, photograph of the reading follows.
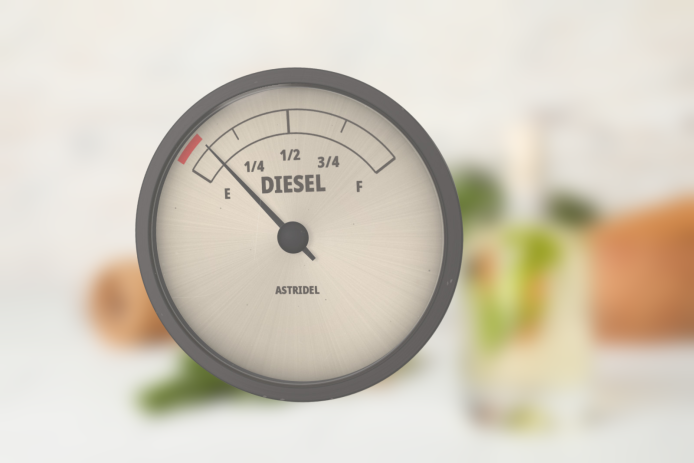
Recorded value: 0.125
